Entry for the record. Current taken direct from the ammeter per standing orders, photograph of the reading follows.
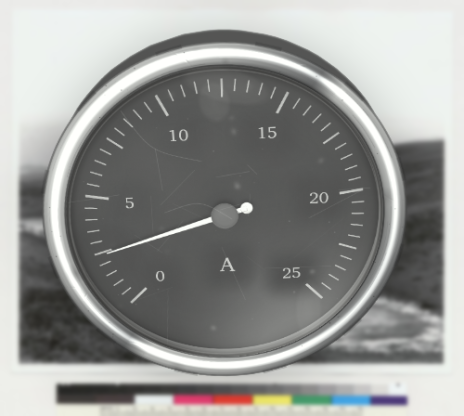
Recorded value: 2.5 A
